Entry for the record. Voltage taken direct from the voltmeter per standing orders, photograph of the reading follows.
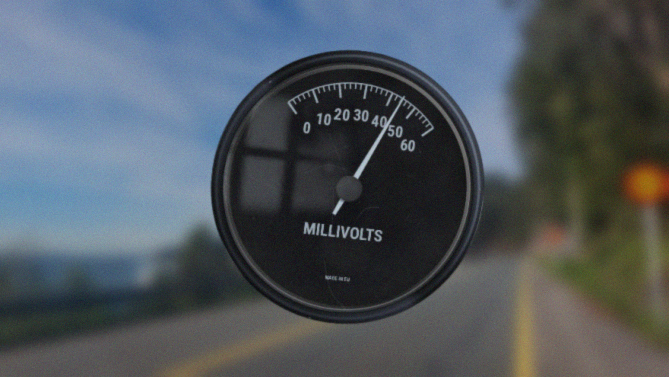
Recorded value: 44 mV
